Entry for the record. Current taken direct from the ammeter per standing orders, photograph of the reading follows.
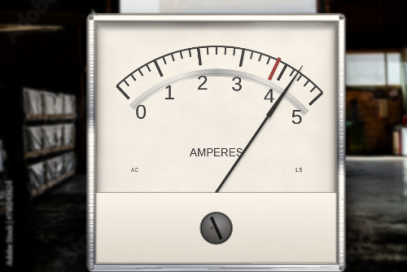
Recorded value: 4.3 A
